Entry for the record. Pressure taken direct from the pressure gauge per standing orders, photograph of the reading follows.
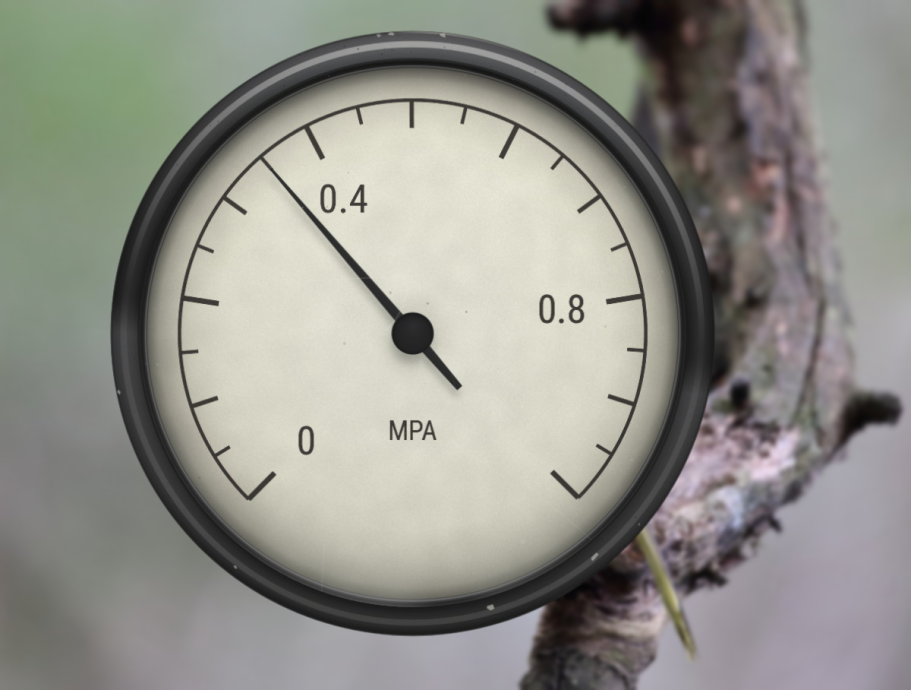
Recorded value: 0.35 MPa
